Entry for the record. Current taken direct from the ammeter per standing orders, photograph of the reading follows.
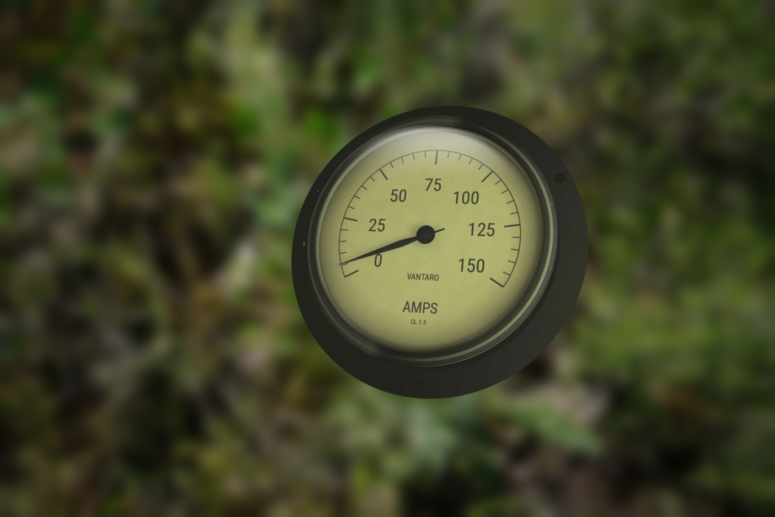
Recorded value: 5 A
